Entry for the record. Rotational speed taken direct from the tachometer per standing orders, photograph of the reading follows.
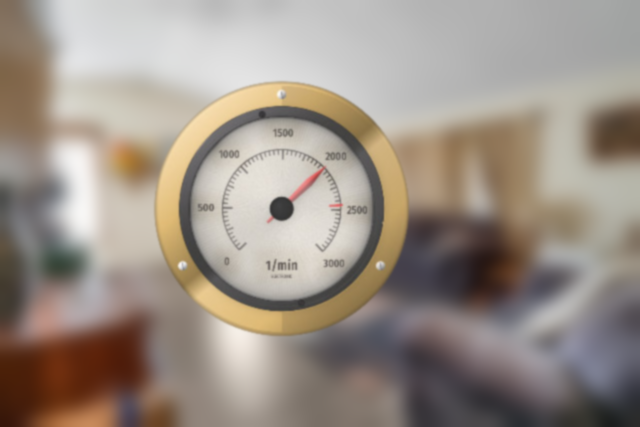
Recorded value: 2000 rpm
